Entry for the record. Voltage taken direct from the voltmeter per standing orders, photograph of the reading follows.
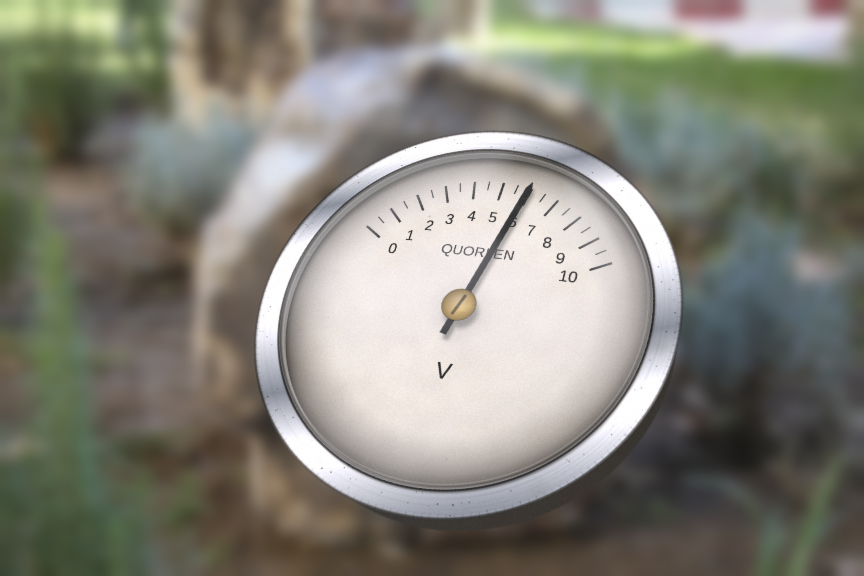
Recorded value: 6 V
